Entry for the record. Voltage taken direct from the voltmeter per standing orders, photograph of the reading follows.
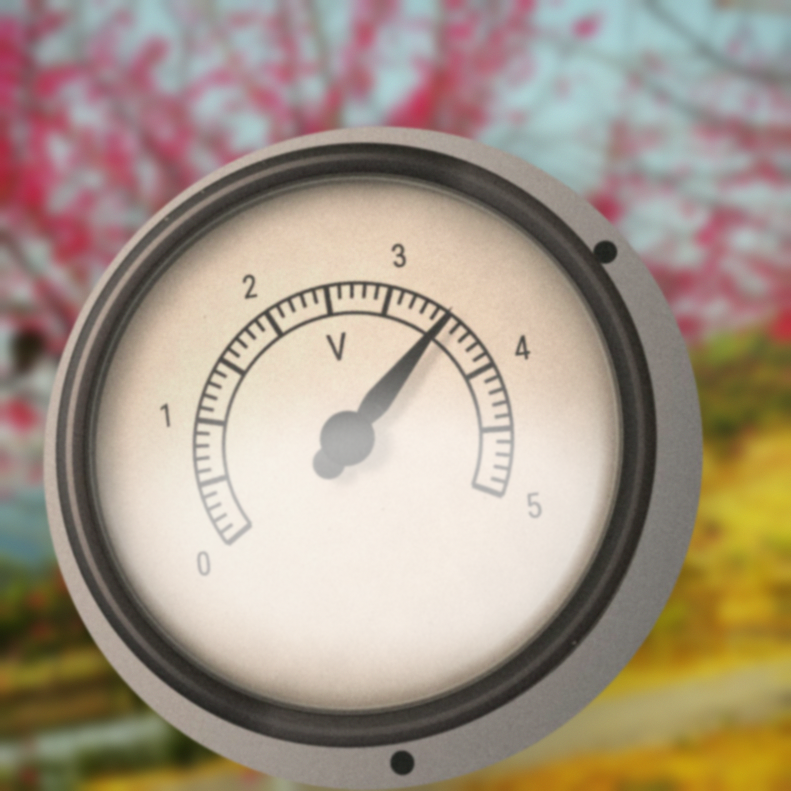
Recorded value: 3.5 V
